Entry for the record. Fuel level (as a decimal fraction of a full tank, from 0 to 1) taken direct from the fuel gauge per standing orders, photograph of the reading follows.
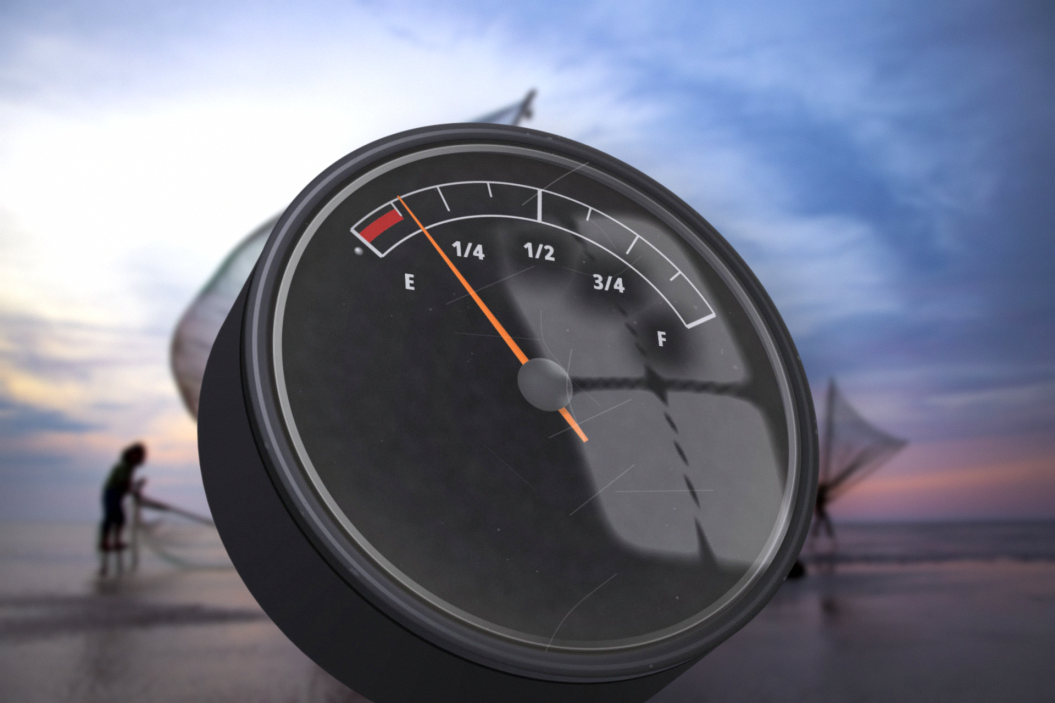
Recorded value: 0.125
